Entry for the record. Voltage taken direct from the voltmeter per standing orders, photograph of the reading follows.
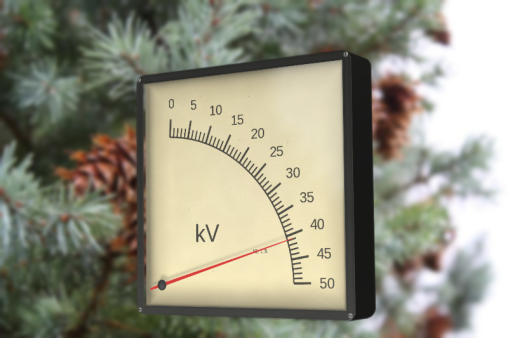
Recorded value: 41 kV
